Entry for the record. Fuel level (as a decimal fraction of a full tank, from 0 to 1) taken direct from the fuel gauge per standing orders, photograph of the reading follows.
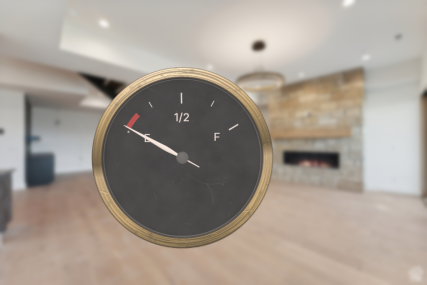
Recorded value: 0
